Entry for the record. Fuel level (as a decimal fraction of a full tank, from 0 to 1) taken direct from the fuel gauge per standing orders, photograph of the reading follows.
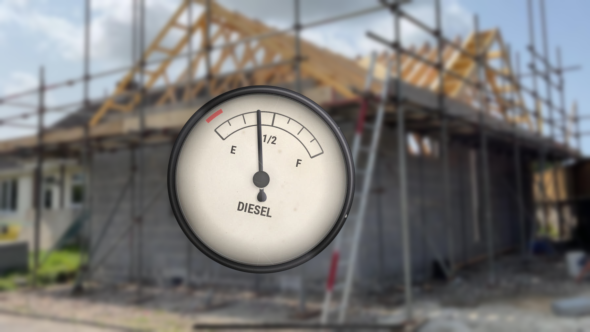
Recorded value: 0.375
